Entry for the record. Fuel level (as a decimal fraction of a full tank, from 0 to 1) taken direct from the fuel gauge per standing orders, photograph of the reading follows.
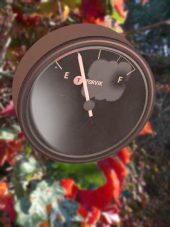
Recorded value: 0.25
